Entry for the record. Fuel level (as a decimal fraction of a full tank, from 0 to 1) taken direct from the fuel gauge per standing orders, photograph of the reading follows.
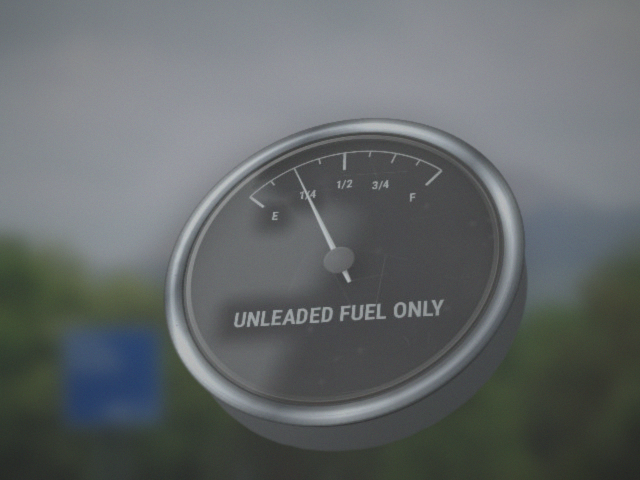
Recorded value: 0.25
